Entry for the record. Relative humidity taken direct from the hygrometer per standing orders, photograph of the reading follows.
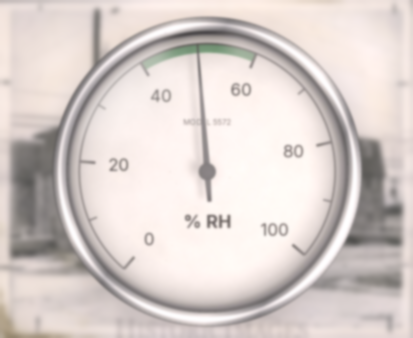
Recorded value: 50 %
